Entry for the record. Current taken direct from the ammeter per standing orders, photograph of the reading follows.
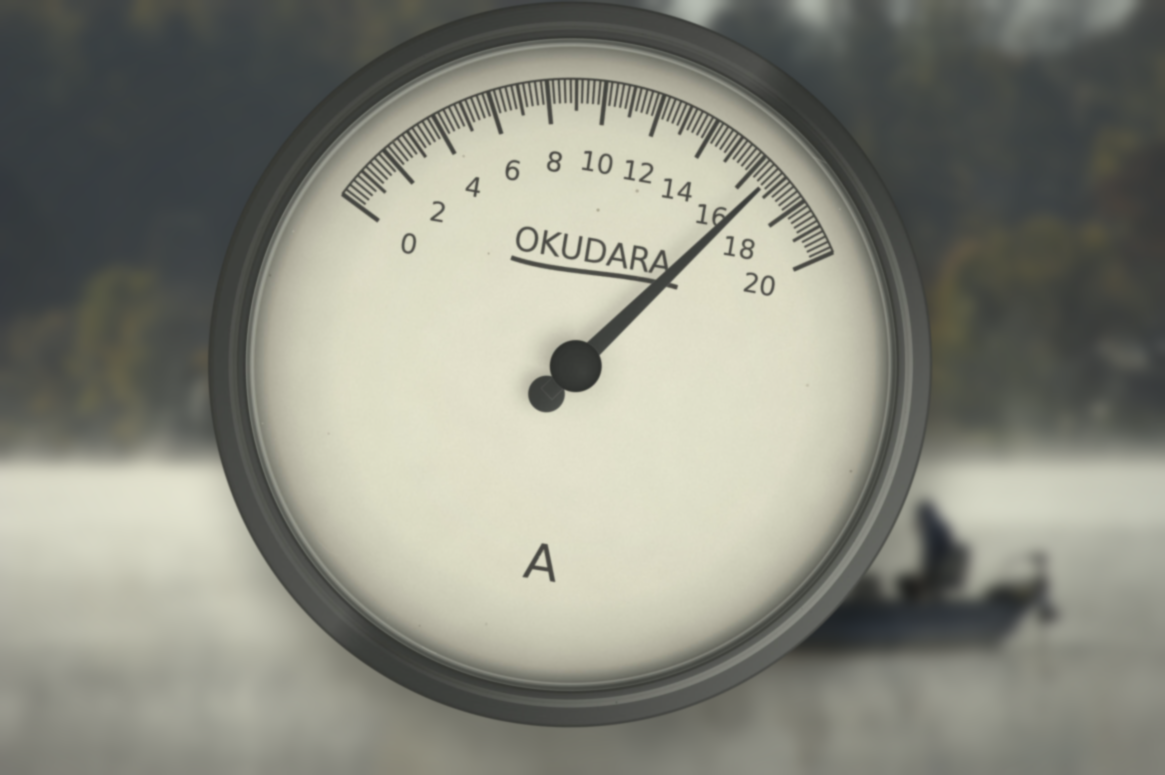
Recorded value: 16.6 A
